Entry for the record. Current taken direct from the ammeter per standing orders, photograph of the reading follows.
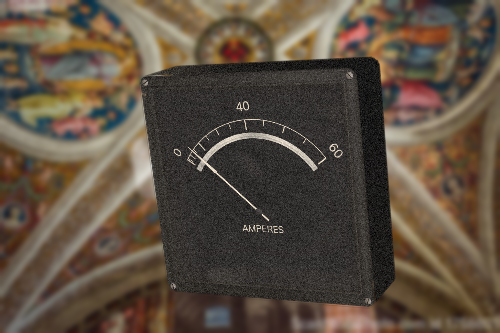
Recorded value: 15 A
